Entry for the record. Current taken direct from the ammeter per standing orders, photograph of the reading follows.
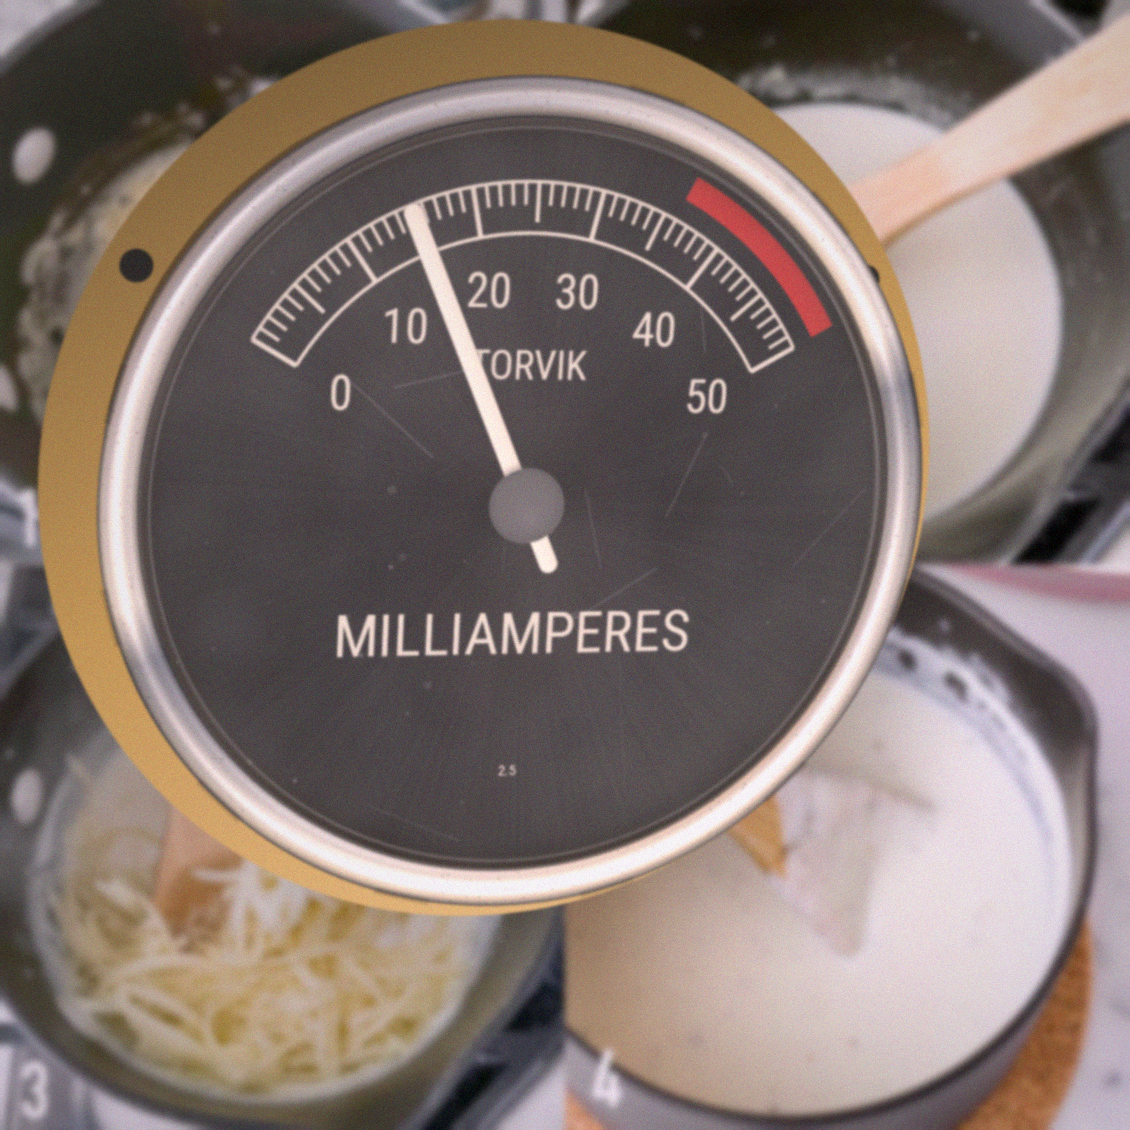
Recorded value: 15 mA
